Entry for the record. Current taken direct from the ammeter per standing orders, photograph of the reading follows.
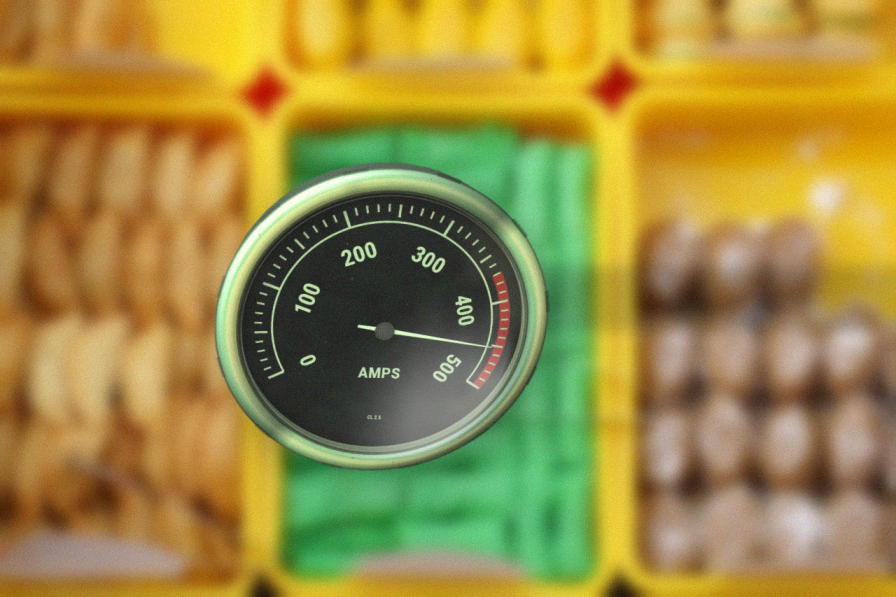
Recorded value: 450 A
